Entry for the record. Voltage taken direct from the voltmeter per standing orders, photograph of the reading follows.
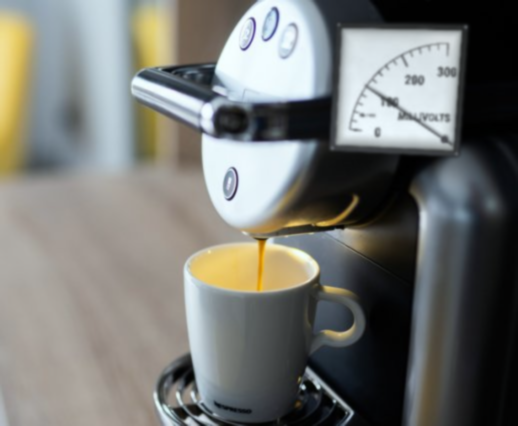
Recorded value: 100 mV
